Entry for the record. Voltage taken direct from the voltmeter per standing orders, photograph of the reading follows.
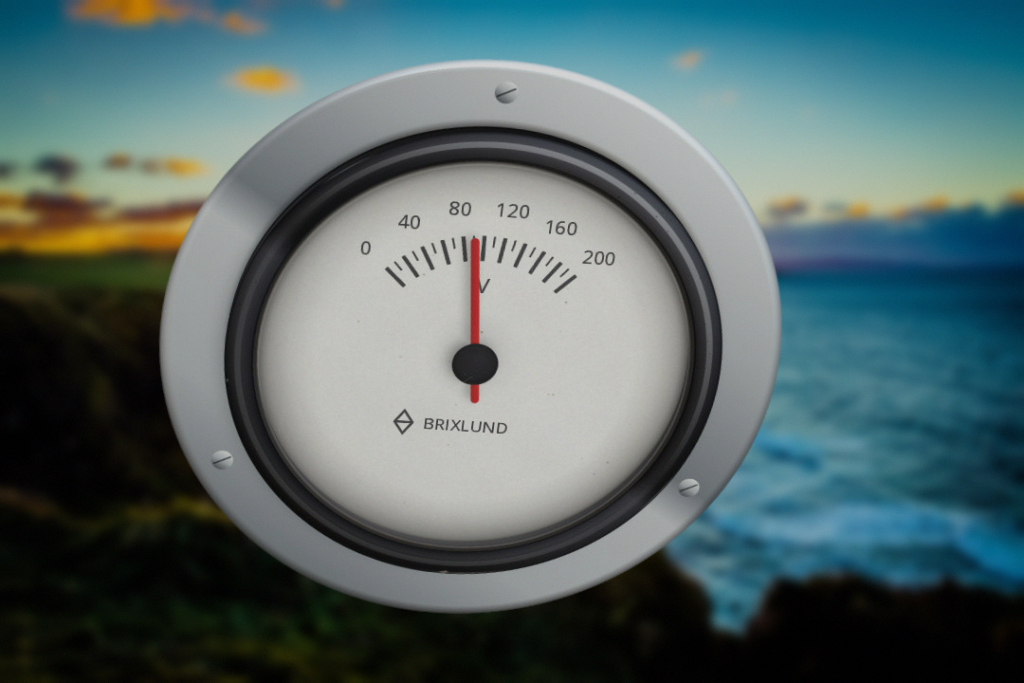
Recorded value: 90 V
